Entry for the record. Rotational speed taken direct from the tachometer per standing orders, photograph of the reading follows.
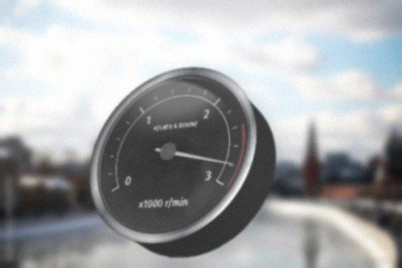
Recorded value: 2800 rpm
